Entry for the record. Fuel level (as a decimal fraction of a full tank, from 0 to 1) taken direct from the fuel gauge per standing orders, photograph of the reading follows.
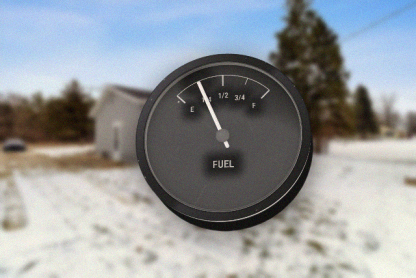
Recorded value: 0.25
